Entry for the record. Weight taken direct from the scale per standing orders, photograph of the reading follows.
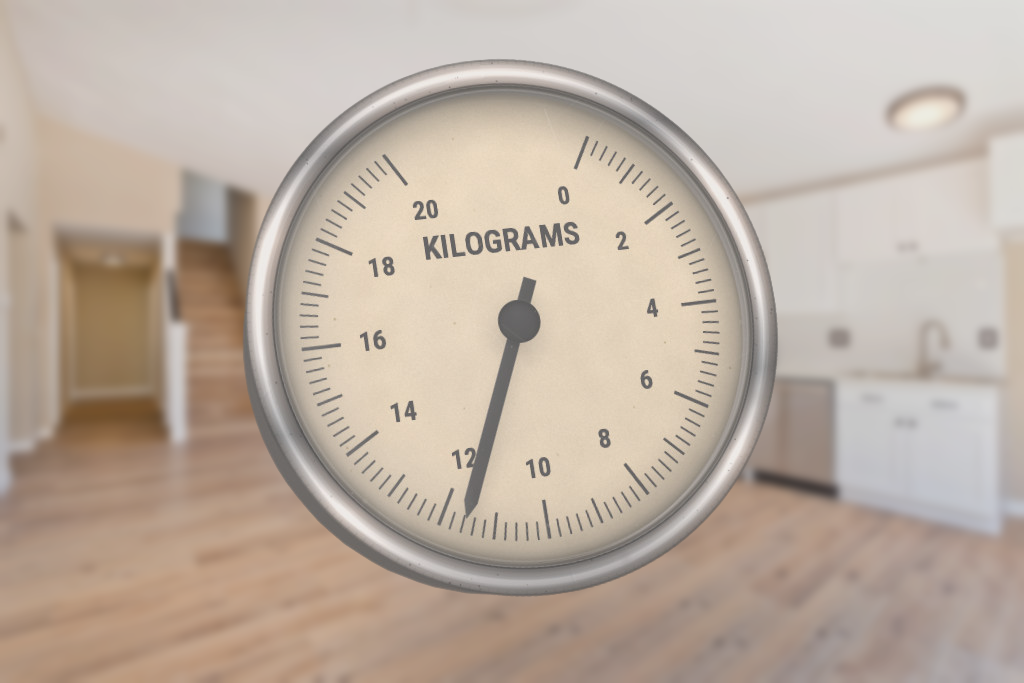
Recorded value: 11.6 kg
